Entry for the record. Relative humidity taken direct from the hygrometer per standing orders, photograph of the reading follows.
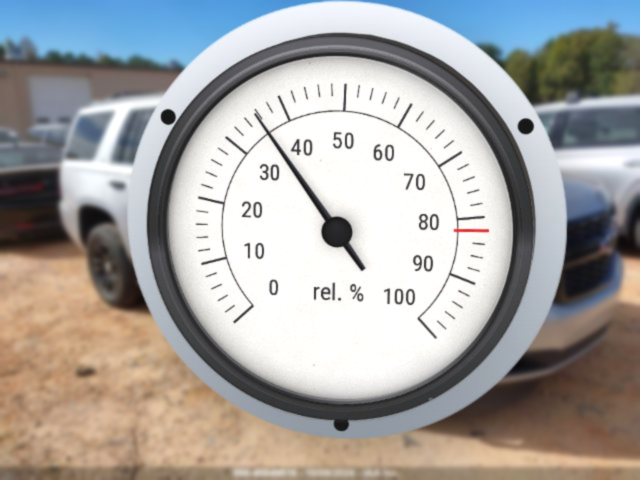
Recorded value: 36 %
